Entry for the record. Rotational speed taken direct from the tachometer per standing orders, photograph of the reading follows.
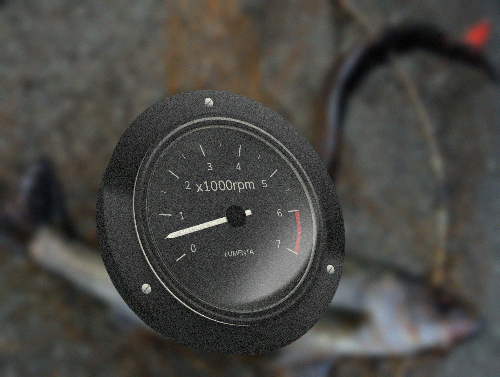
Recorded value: 500 rpm
